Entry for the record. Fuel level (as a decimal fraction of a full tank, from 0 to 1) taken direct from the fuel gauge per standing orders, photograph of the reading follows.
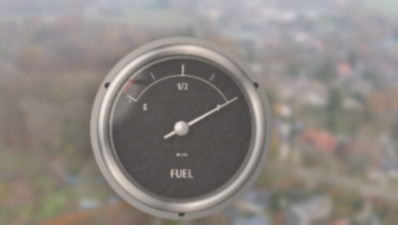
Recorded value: 1
